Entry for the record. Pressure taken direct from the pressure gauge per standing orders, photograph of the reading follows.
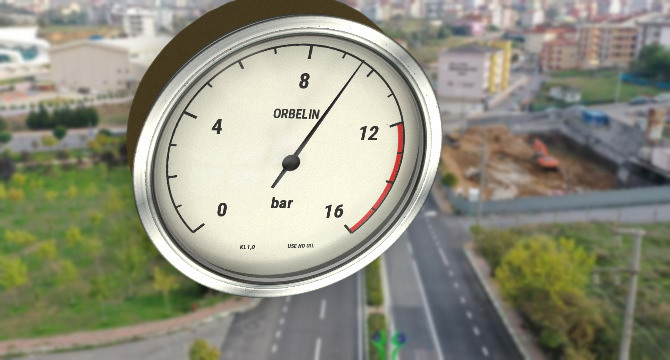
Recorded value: 9.5 bar
